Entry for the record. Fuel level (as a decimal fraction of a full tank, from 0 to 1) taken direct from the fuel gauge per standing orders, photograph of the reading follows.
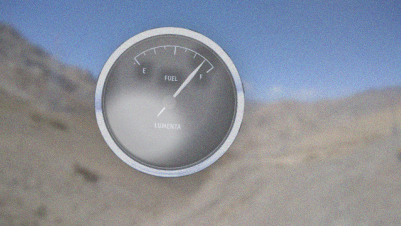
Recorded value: 0.875
